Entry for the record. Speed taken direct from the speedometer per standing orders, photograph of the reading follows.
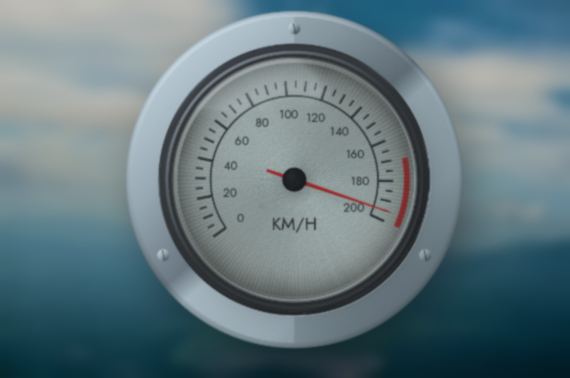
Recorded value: 195 km/h
